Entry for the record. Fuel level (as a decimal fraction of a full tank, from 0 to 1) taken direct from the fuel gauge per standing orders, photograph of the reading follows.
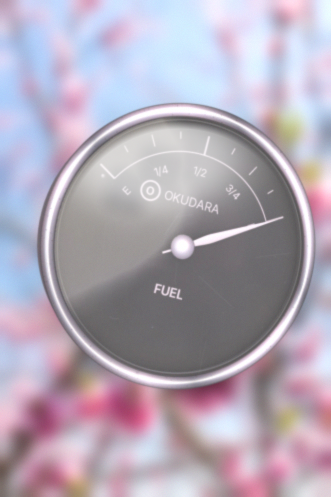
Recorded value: 1
